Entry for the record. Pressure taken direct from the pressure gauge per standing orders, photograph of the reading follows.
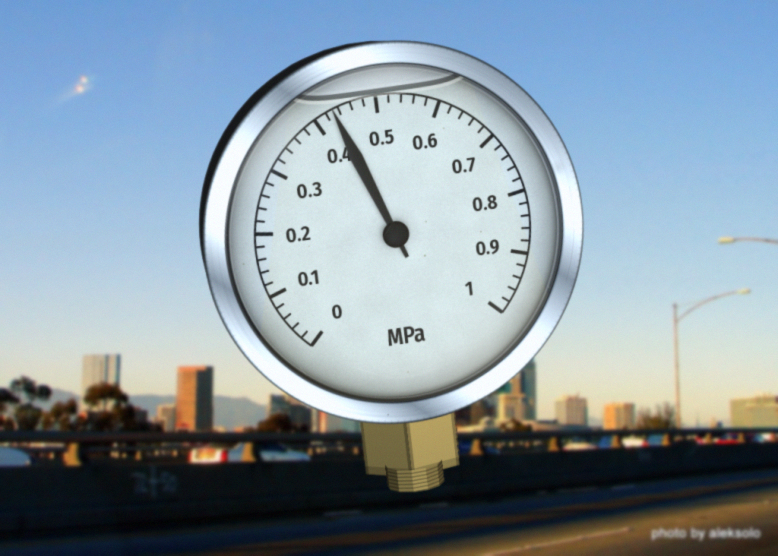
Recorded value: 0.43 MPa
